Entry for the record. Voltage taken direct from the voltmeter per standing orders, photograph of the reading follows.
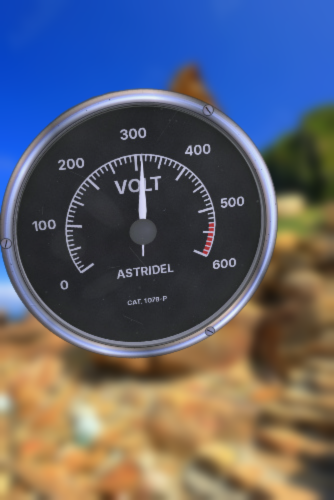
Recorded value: 310 V
